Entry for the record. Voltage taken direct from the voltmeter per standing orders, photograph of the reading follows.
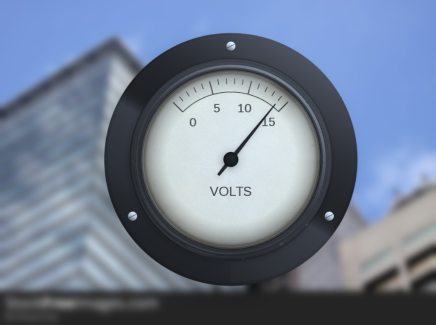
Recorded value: 14 V
